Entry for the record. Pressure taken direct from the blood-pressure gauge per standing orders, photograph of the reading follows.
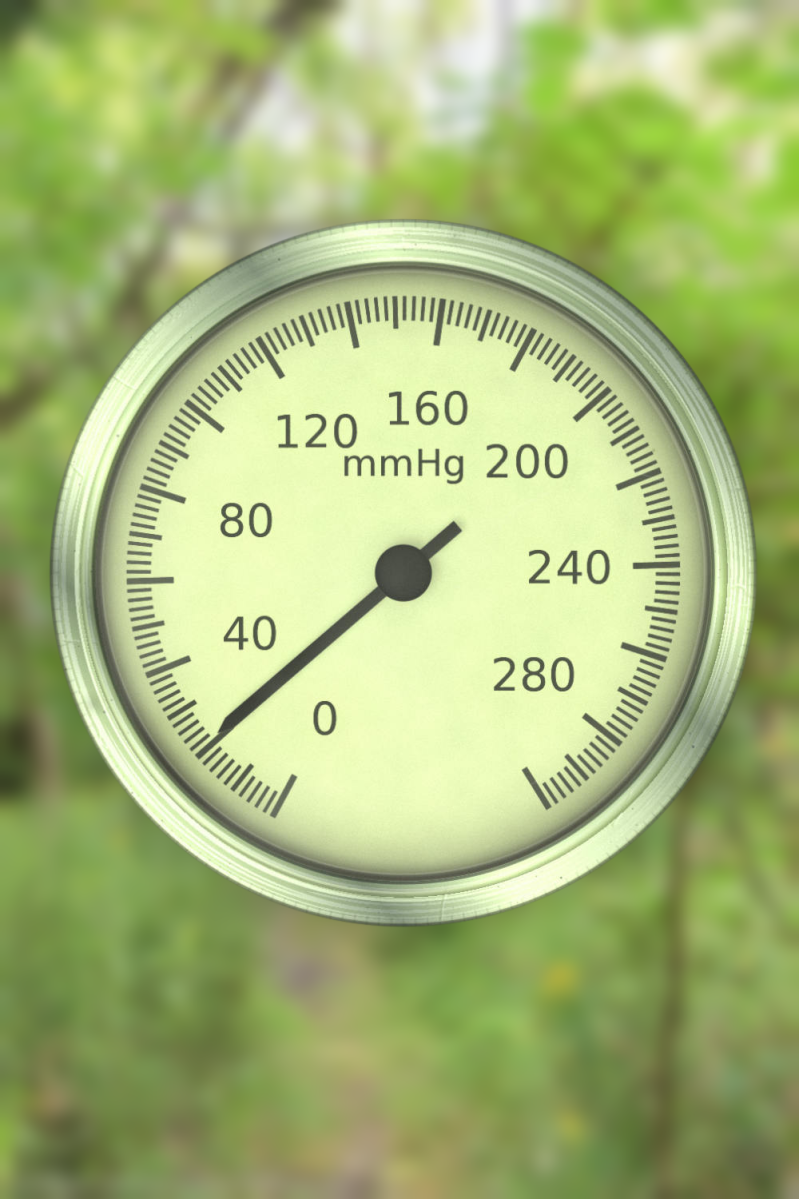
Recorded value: 21 mmHg
